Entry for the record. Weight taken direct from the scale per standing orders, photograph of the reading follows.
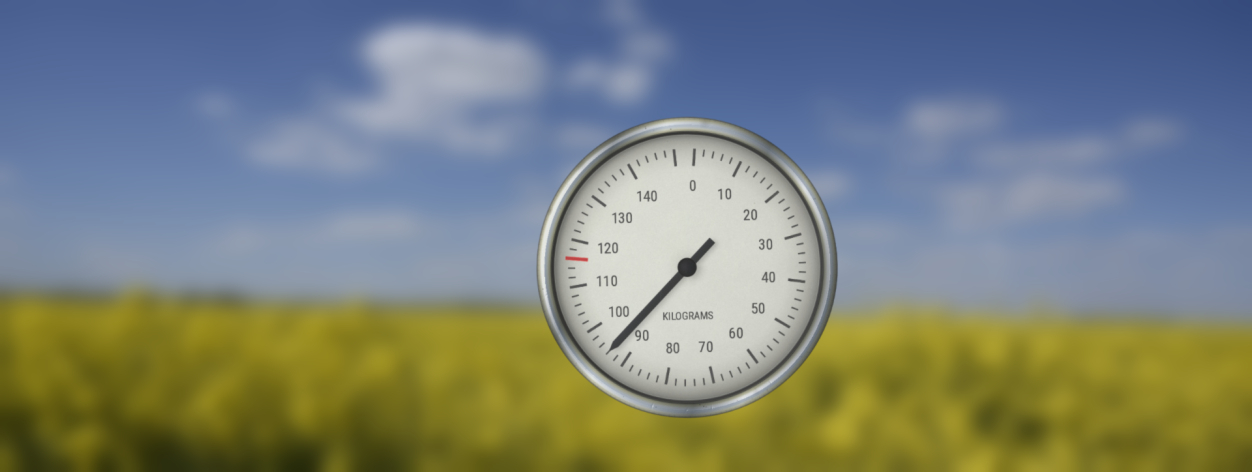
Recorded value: 94 kg
